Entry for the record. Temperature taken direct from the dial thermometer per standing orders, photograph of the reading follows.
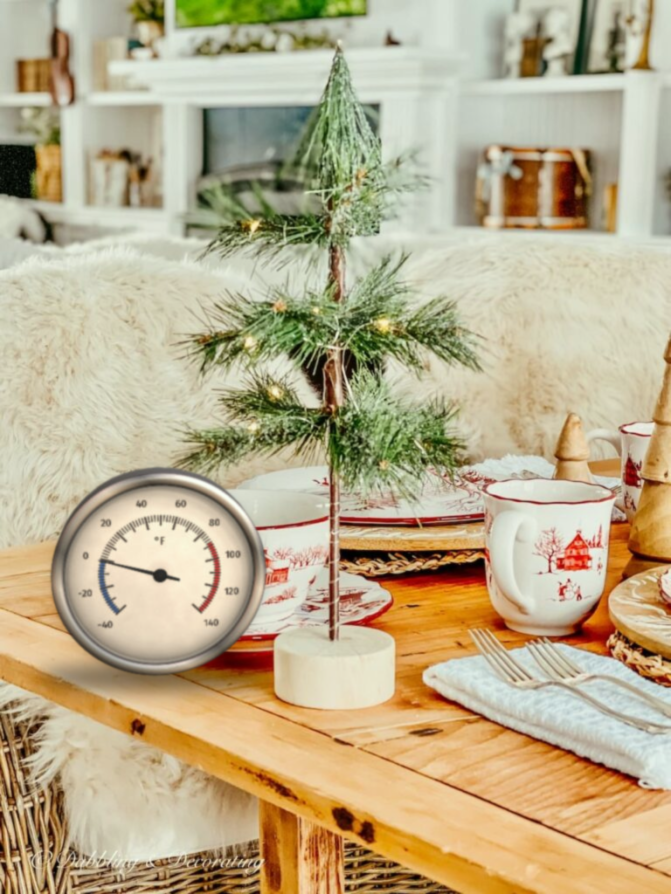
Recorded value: 0 °F
